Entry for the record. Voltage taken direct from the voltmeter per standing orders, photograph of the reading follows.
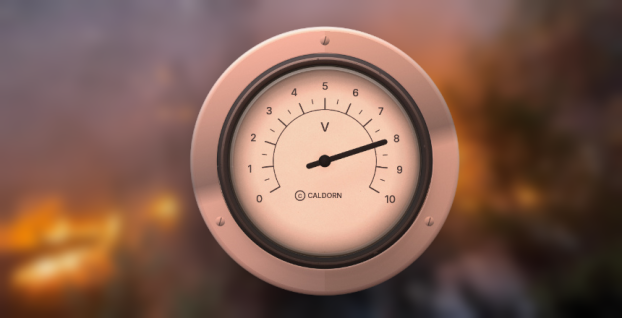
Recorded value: 8 V
